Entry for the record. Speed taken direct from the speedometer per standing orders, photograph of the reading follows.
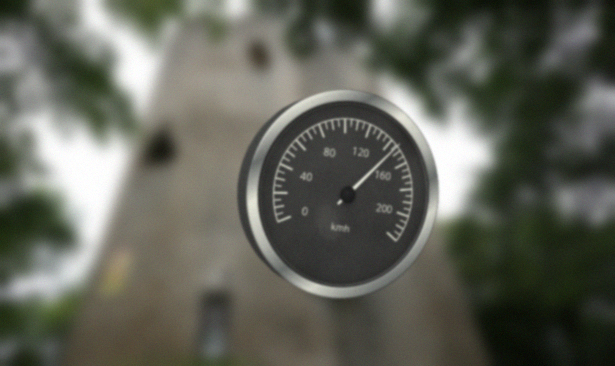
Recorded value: 145 km/h
